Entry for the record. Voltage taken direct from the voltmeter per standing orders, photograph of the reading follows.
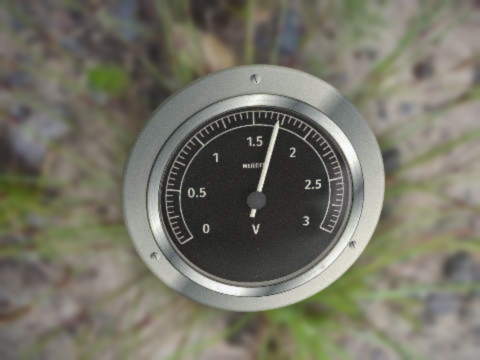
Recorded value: 1.7 V
